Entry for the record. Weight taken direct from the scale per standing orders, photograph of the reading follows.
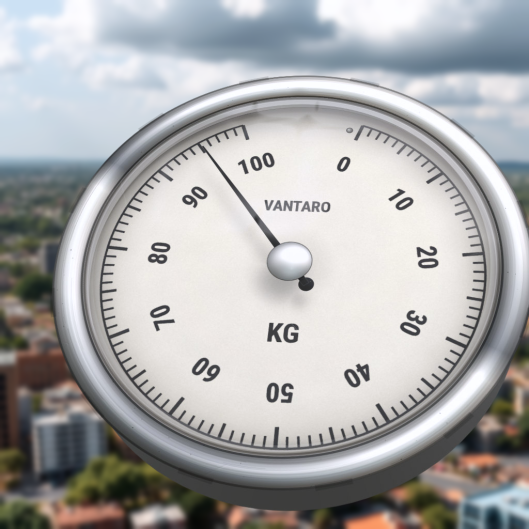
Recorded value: 95 kg
